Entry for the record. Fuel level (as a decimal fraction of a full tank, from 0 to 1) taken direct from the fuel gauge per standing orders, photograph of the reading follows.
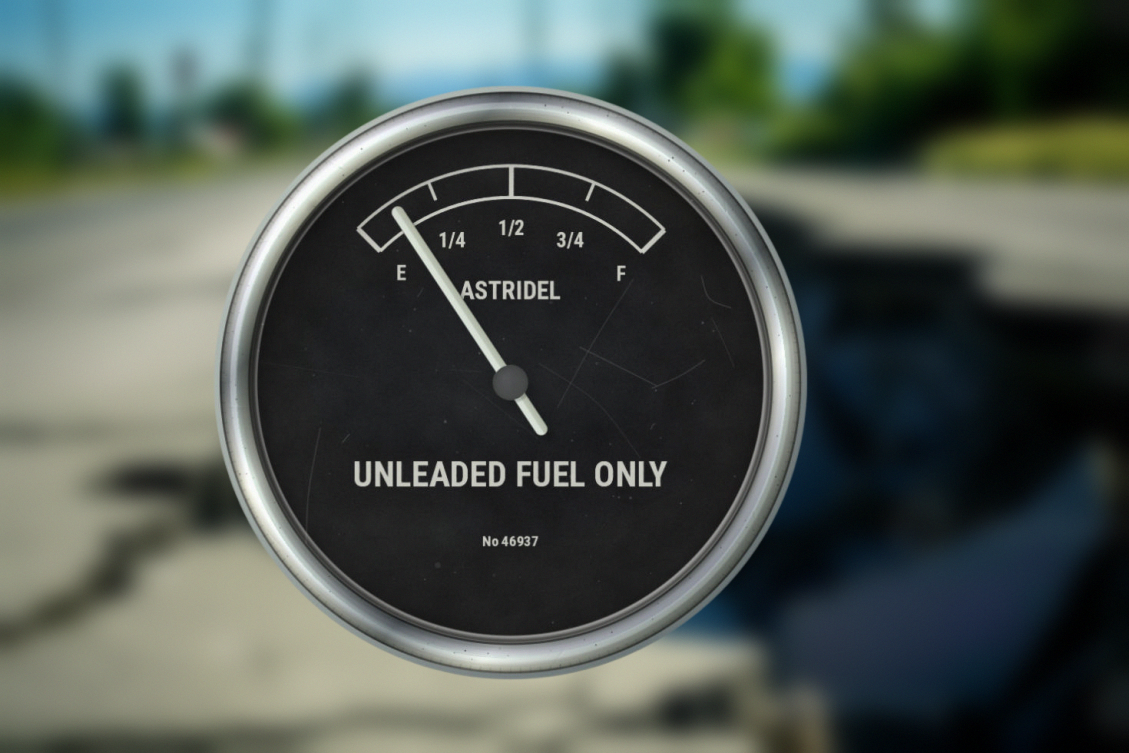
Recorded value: 0.125
